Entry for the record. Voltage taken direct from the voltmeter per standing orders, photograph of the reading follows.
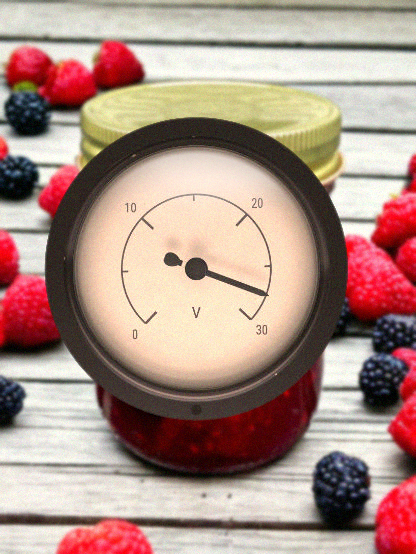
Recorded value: 27.5 V
